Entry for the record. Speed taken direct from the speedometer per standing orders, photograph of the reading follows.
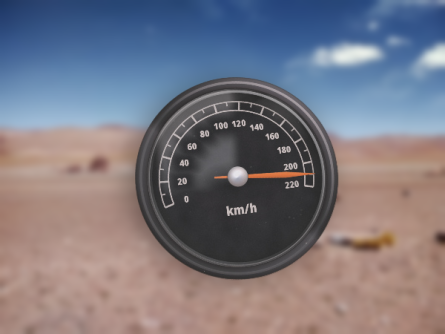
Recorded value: 210 km/h
